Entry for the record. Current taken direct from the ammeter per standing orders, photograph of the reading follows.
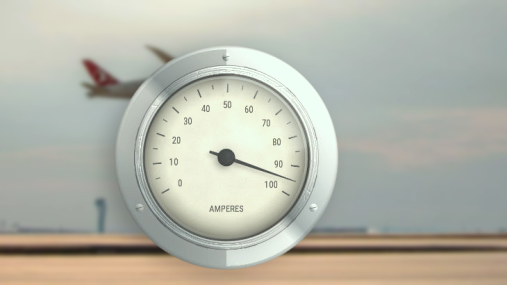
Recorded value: 95 A
